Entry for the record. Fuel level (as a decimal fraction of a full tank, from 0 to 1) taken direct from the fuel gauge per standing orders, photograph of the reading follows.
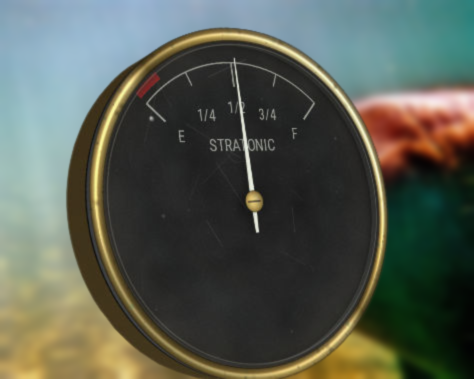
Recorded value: 0.5
